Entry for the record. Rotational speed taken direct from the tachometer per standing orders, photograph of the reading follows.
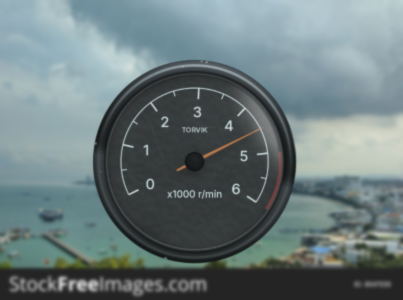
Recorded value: 4500 rpm
